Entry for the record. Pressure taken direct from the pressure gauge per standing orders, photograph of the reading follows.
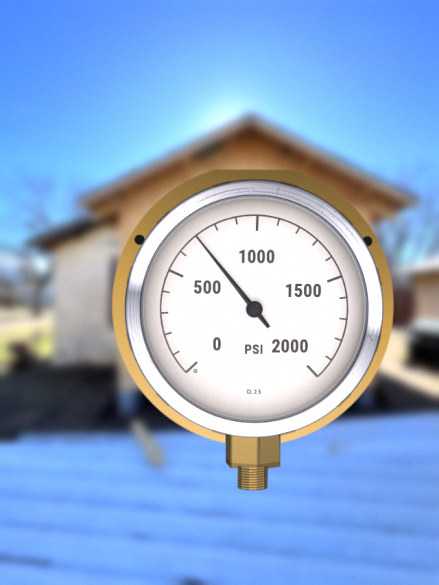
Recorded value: 700 psi
